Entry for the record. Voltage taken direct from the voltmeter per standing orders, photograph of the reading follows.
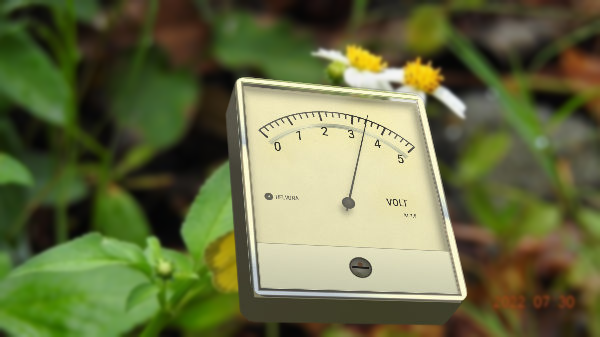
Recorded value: 3.4 V
